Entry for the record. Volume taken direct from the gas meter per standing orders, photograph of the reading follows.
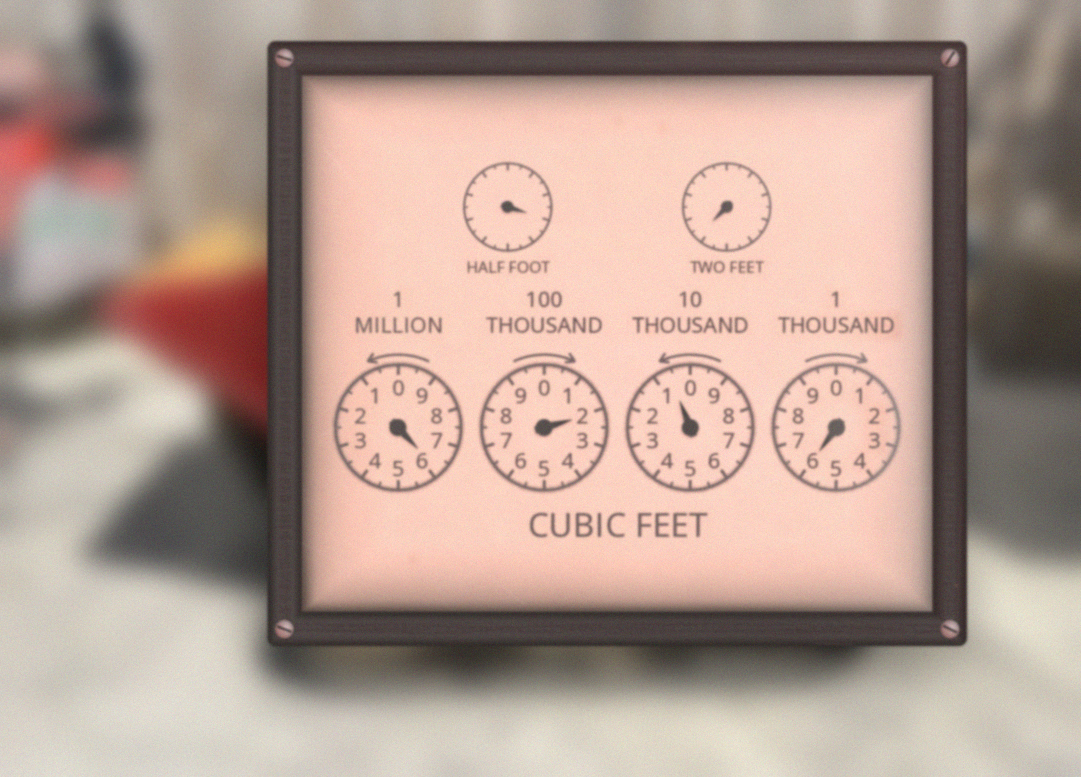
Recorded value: 620600 ft³
